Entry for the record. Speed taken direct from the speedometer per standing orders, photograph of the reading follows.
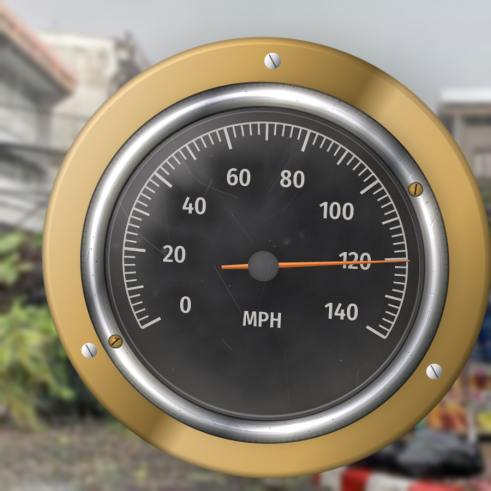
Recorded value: 120 mph
